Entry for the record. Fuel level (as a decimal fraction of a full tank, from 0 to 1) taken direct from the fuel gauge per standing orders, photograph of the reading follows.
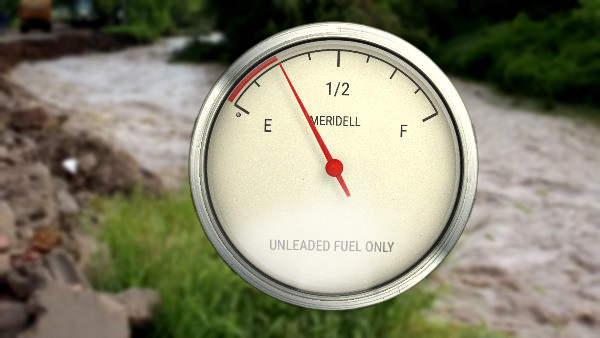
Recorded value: 0.25
